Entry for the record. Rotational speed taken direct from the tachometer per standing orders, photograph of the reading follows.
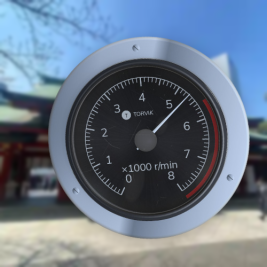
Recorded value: 5300 rpm
